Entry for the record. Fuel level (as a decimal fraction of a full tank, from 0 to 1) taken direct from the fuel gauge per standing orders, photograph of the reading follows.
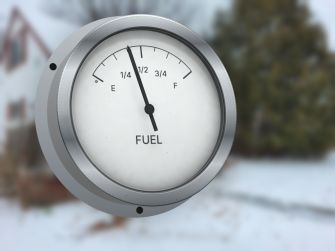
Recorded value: 0.375
